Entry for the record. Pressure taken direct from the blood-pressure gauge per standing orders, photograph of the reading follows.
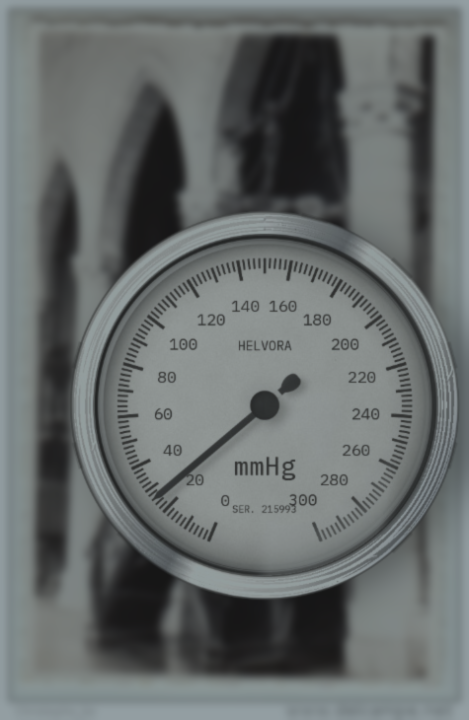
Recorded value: 26 mmHg
